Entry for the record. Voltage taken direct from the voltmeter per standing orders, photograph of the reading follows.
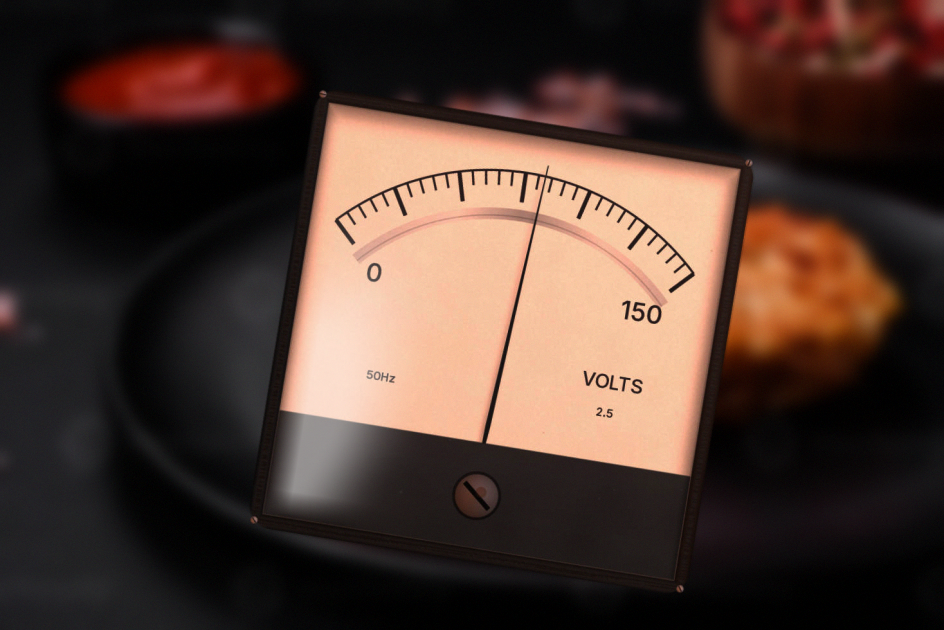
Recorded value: 82.5 V
